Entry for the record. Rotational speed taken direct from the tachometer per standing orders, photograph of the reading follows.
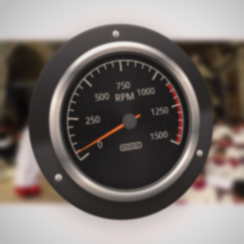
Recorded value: 50 rpm
